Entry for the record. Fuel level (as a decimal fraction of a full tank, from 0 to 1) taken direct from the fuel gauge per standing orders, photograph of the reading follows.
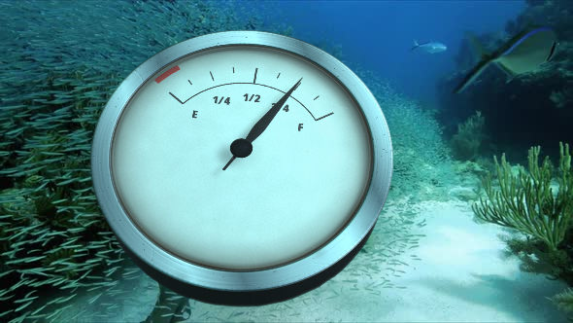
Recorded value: 0.75
